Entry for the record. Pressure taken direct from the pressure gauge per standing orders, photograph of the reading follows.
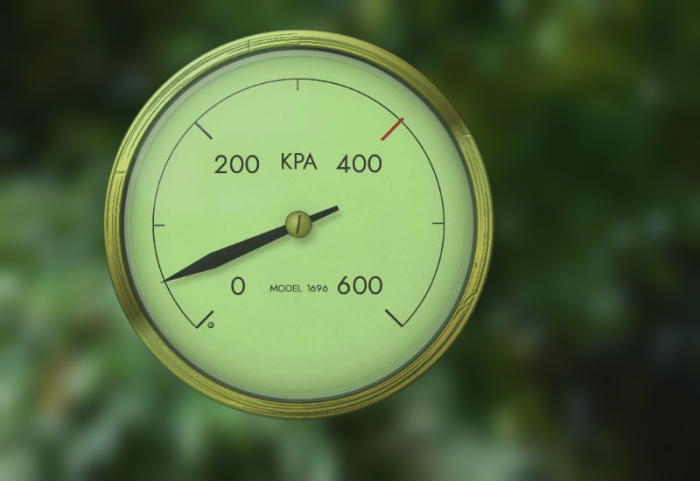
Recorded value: 50 kPa
